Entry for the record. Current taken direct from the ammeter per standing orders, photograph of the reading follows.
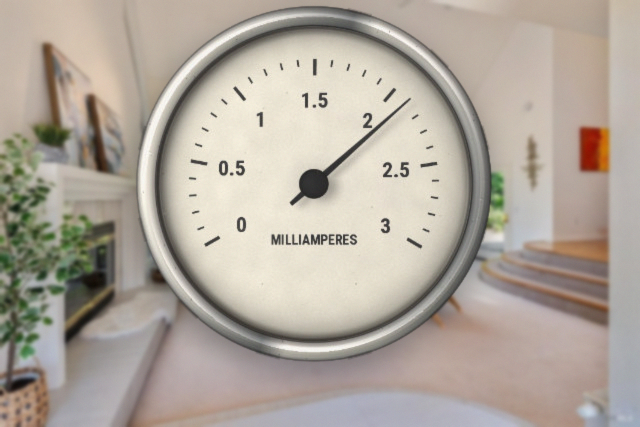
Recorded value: 2.1 mA
